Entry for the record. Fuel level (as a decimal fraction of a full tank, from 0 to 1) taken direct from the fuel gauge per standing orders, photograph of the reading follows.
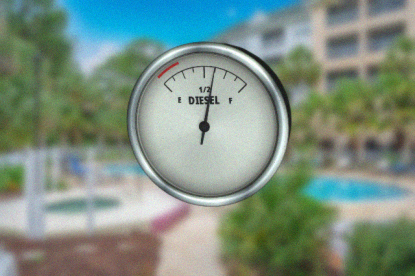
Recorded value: 0.625
